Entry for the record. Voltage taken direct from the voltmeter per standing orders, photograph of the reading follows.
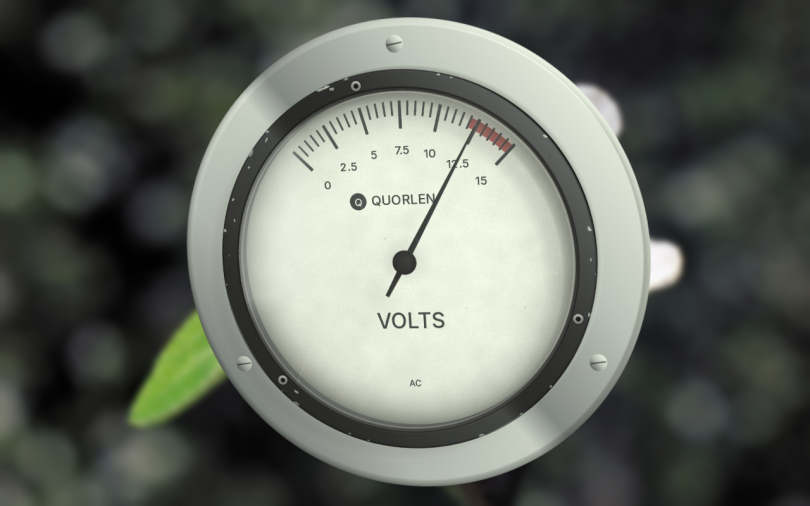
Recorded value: 12.5 V
